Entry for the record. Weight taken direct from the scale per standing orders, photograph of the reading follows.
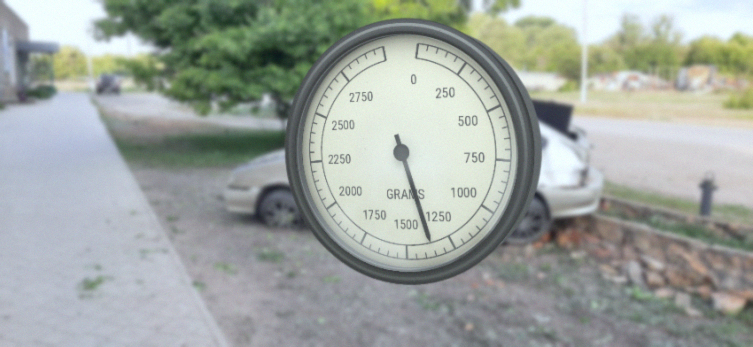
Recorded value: 1350 g
